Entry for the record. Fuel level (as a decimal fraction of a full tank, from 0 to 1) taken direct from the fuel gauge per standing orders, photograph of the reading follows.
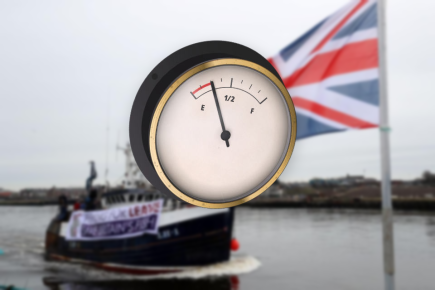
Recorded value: 0.25
